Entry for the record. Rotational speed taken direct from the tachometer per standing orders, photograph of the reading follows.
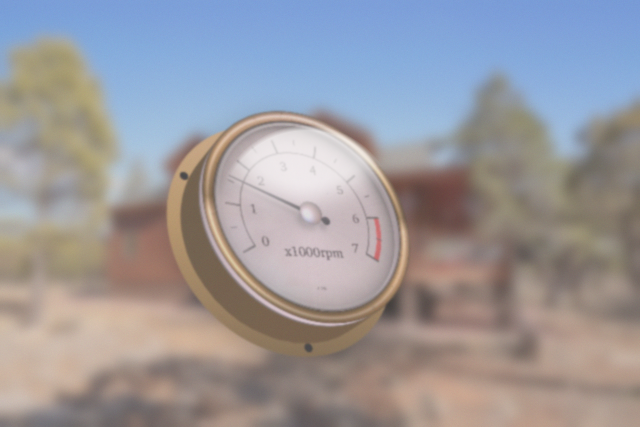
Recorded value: 1500 rpm
